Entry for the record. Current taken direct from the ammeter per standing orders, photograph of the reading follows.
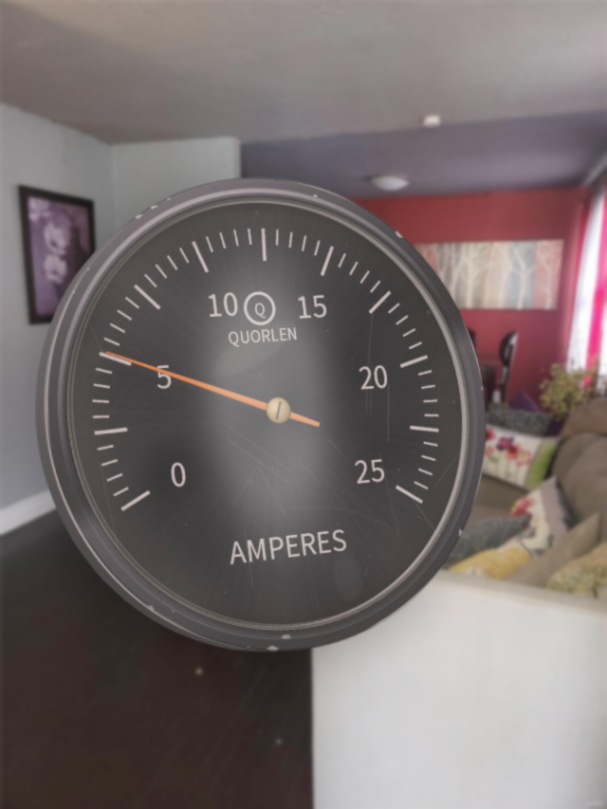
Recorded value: 5 A
